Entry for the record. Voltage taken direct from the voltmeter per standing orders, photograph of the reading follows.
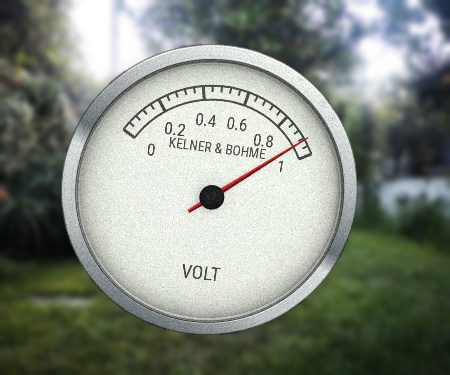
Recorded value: 0.92 V
